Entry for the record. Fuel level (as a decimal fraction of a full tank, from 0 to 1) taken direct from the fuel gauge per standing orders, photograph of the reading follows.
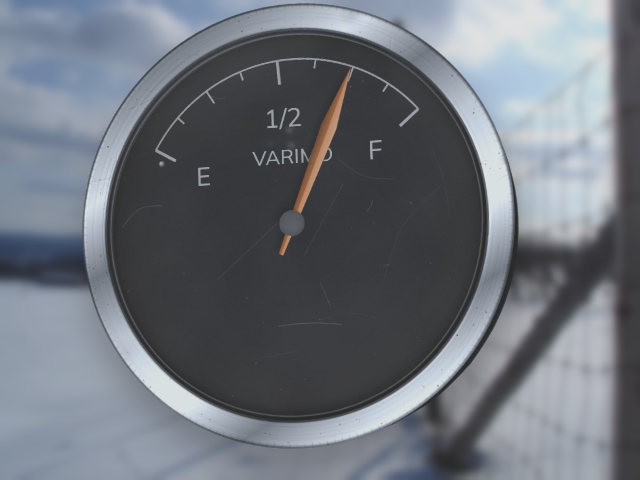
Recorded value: 0.75
